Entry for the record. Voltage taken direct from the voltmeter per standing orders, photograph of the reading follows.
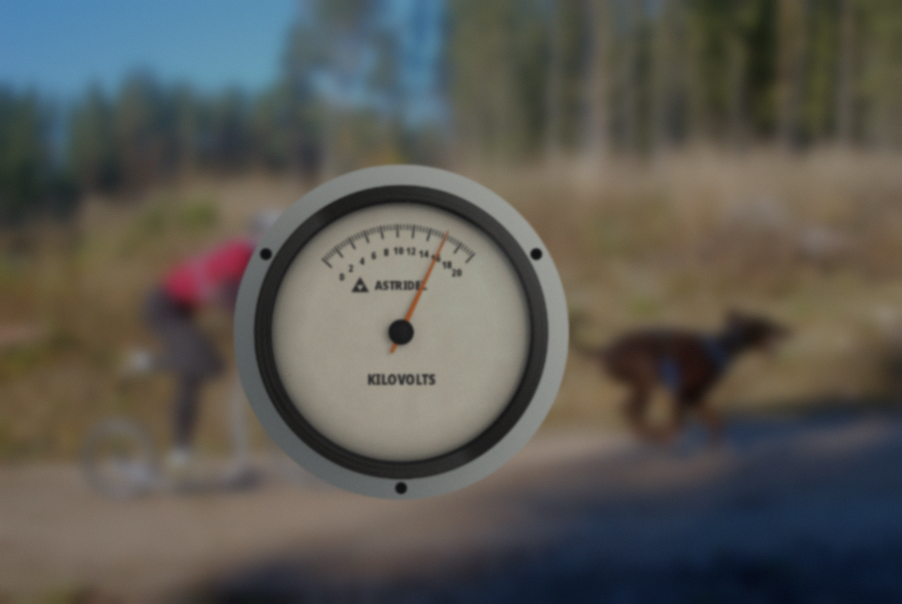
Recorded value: 16 kV
